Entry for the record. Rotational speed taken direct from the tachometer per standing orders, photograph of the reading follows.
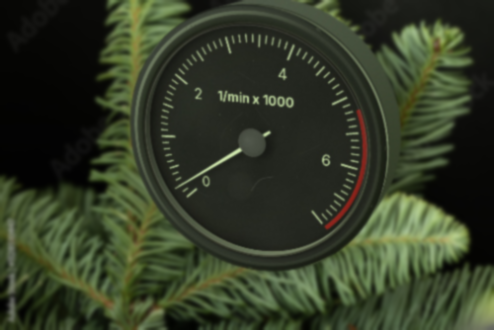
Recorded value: 200 rpm
